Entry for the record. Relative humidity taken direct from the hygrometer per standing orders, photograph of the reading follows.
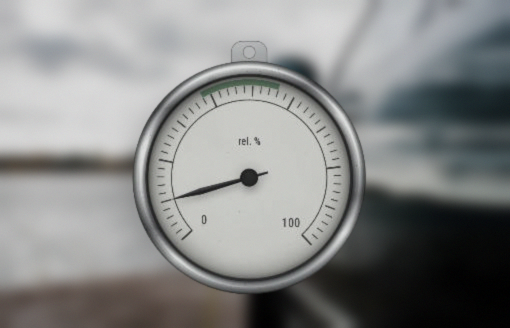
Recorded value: 10 %
